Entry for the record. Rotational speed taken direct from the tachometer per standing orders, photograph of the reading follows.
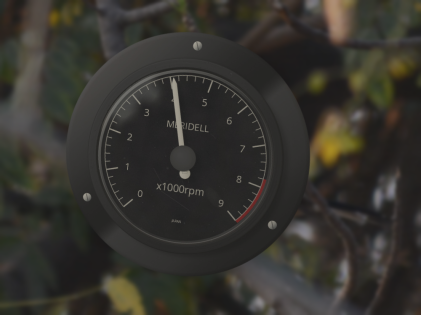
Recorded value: 4100 rpm
